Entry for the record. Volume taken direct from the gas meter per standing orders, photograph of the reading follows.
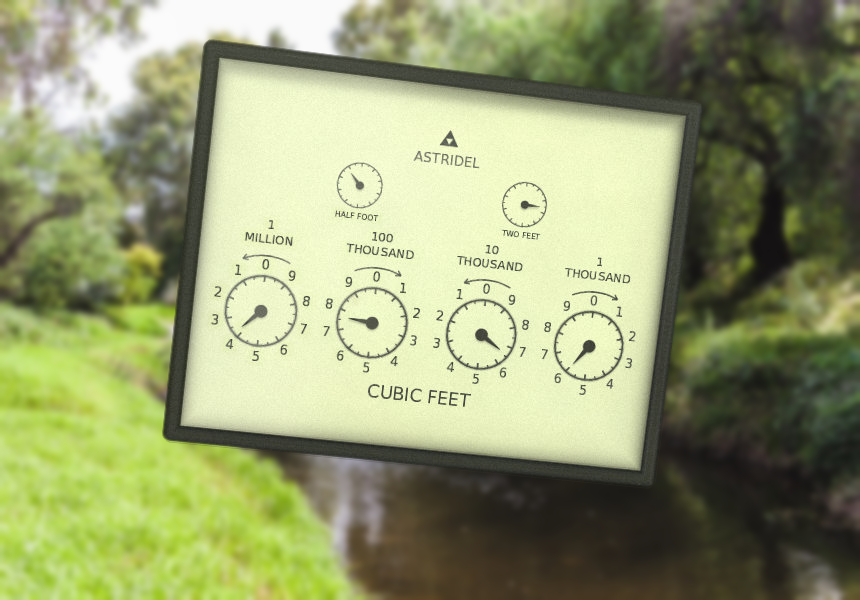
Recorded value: 376600 ft³
